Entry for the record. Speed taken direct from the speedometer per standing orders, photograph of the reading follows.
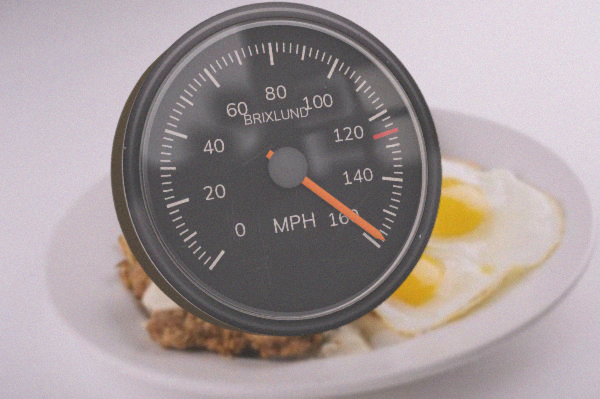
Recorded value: 158 mph
